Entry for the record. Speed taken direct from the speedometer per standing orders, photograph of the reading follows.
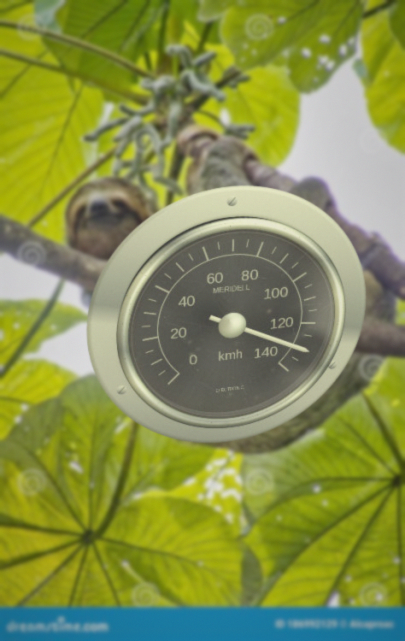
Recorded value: 130 km/h
